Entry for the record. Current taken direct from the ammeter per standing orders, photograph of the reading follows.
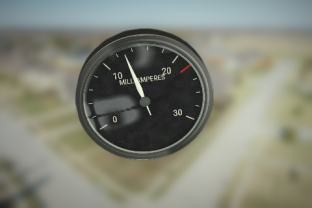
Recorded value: 13 mA
